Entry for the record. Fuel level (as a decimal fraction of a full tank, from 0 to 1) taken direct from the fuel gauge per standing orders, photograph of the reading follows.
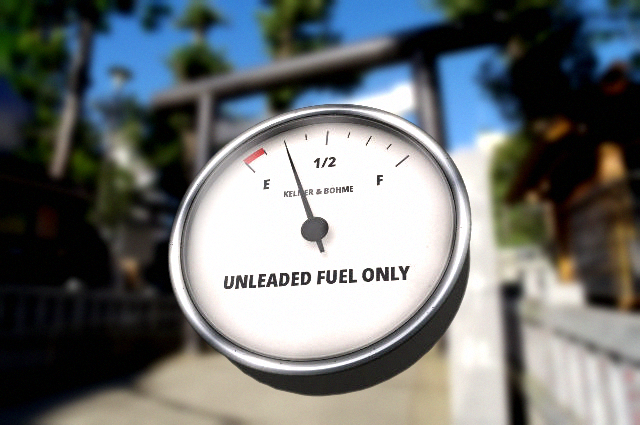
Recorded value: 0.25
